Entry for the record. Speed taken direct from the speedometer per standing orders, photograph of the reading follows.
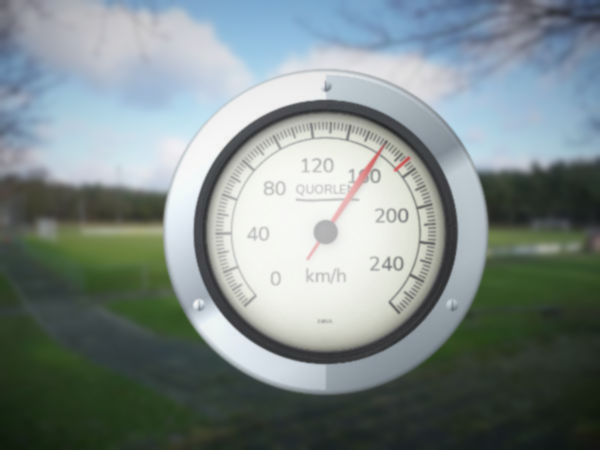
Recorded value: 160 km/h
